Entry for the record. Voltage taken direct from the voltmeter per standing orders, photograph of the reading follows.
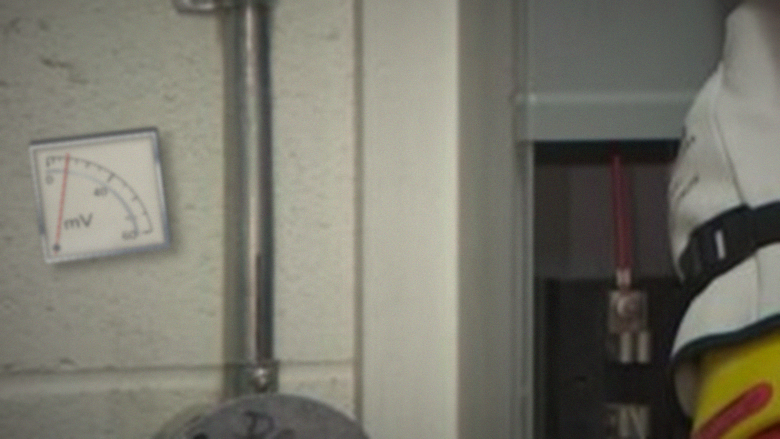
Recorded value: 20 mV
